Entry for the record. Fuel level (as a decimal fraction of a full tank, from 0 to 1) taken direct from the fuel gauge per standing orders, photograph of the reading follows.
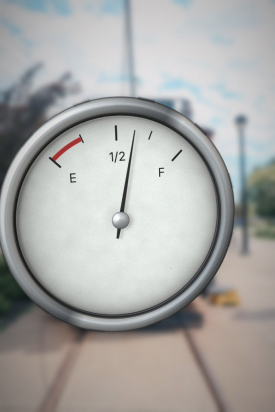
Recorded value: 0.625
